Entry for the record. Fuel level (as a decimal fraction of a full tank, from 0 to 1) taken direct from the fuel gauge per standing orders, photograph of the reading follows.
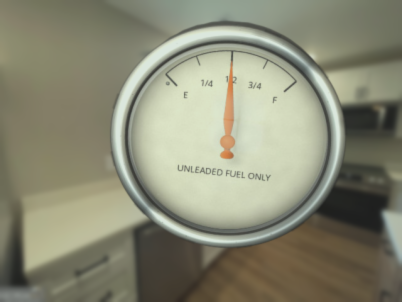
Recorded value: 0.5
